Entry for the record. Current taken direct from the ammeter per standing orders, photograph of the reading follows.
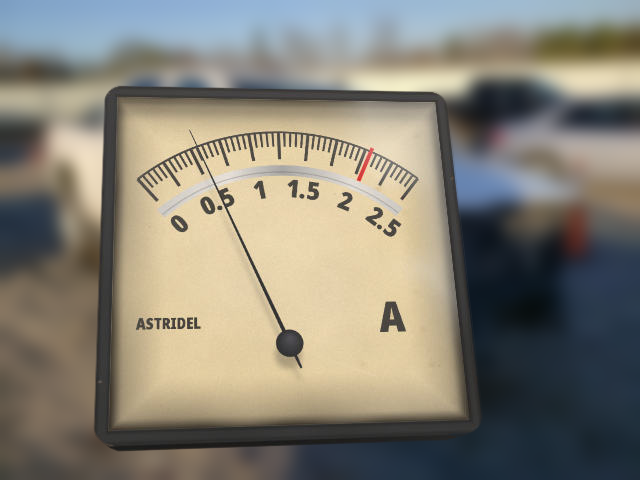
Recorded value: 0.55 A
